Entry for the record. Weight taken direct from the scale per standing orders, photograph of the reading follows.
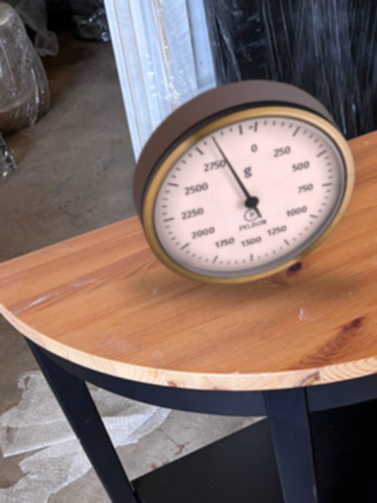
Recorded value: 2850 g
